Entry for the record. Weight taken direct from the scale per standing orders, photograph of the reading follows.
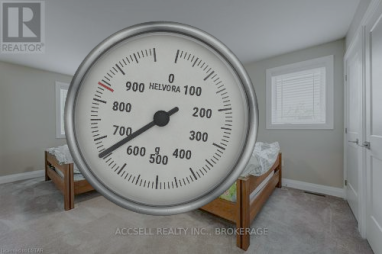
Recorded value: 660 g
